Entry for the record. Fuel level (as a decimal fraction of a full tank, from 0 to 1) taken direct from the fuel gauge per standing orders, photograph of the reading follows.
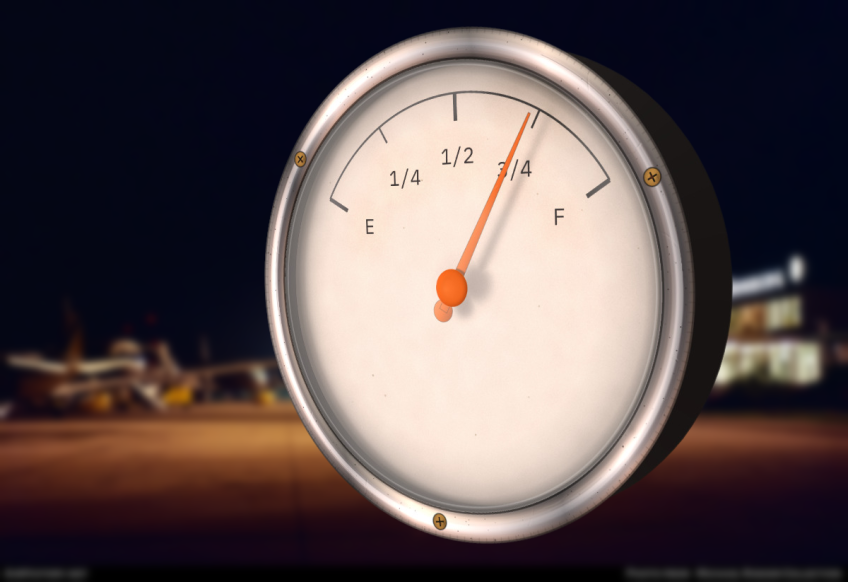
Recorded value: 0.75
